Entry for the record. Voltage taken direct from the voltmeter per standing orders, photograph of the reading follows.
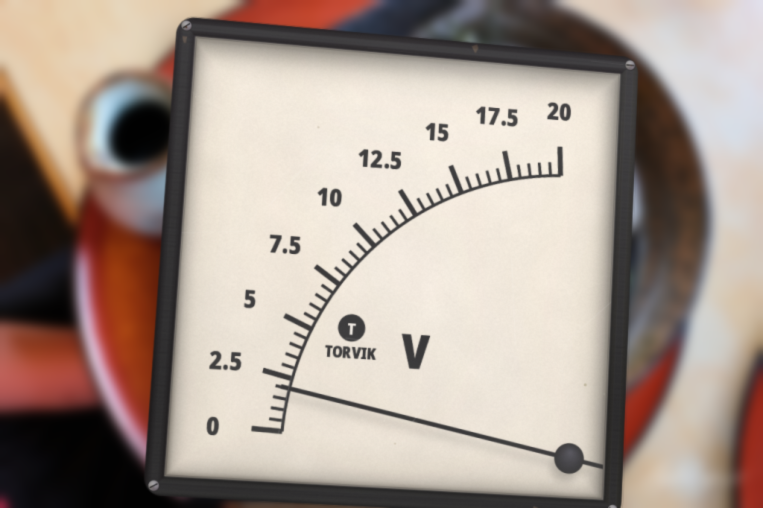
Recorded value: 2 V
